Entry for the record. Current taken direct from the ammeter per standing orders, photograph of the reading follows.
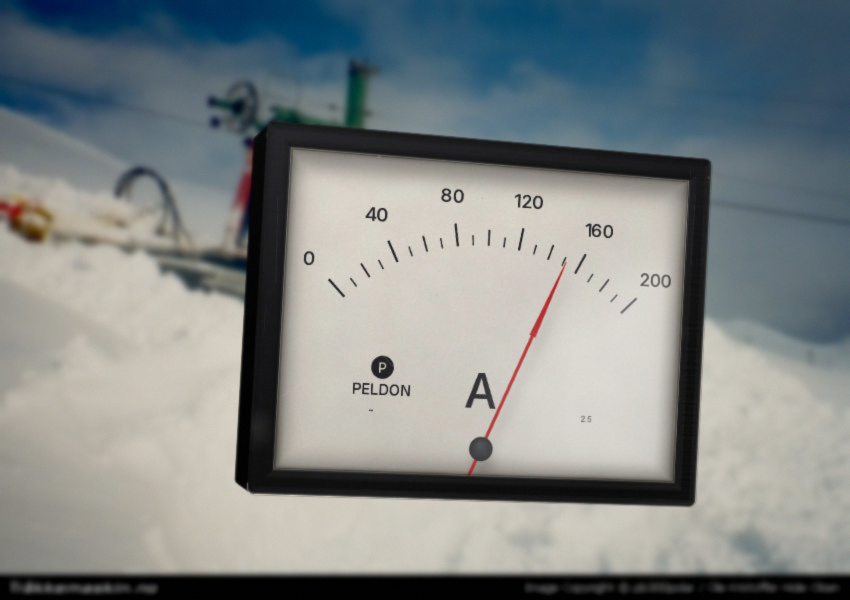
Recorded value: 150 A
